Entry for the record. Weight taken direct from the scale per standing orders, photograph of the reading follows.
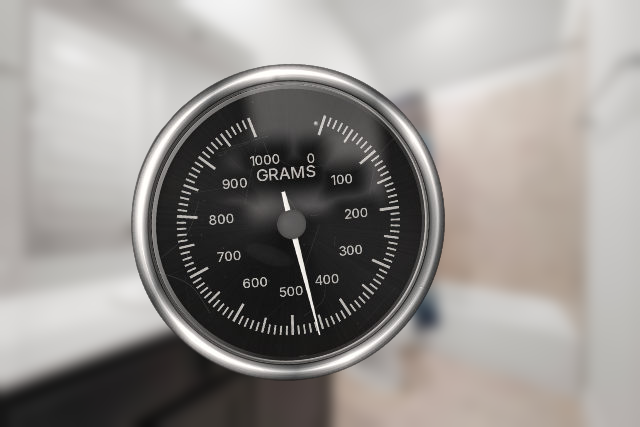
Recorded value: 460 g
